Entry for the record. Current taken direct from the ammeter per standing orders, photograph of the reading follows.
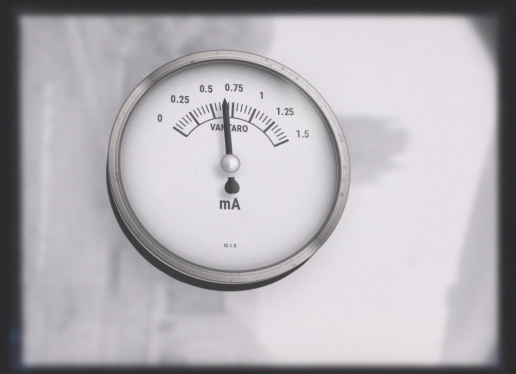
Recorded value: 0.65 mA
